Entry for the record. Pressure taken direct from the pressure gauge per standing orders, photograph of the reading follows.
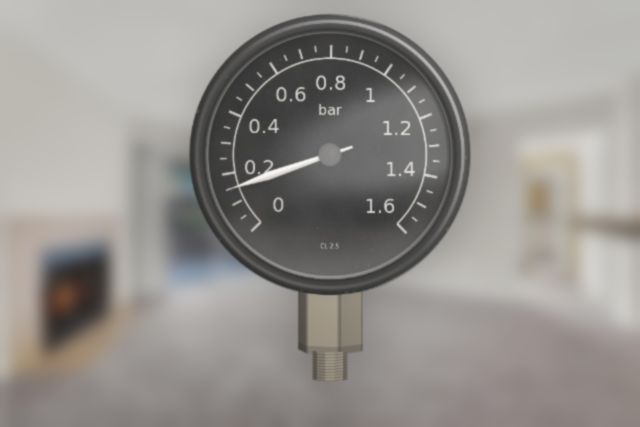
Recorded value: 0.15 bar
